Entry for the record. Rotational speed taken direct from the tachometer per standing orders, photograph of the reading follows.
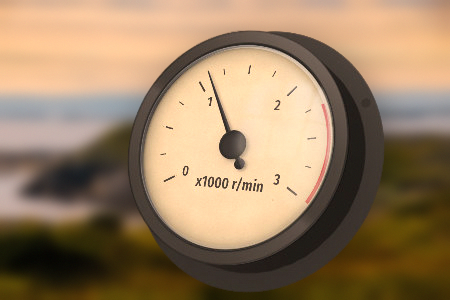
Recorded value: 1125 rpm
